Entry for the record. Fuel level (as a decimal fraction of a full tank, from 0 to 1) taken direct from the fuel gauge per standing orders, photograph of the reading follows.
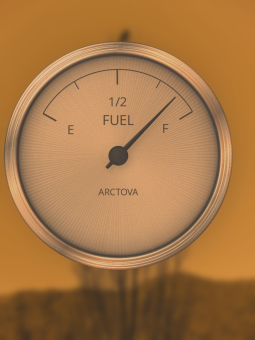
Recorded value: 0.875
